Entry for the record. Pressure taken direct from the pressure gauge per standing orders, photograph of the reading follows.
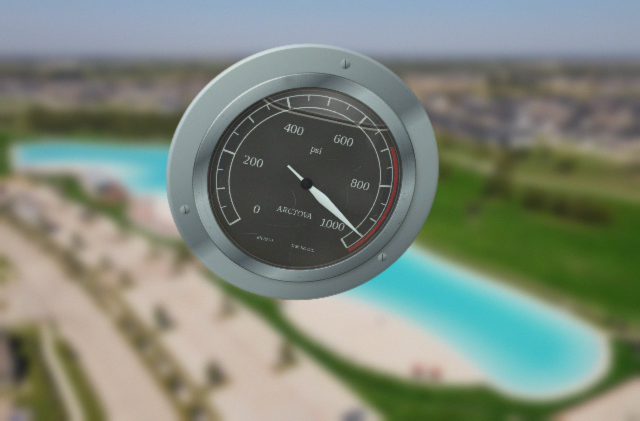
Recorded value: 950 psi
